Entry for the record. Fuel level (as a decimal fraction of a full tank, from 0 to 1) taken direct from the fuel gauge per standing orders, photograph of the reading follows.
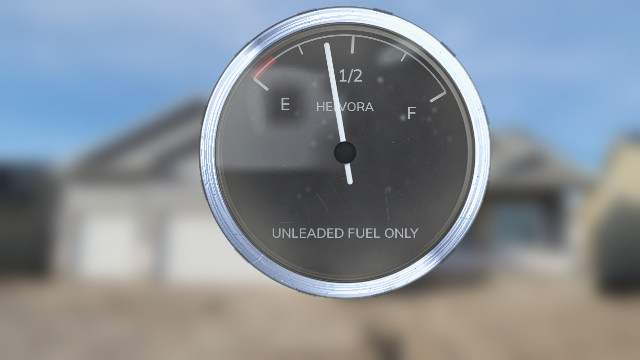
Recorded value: 0.375
